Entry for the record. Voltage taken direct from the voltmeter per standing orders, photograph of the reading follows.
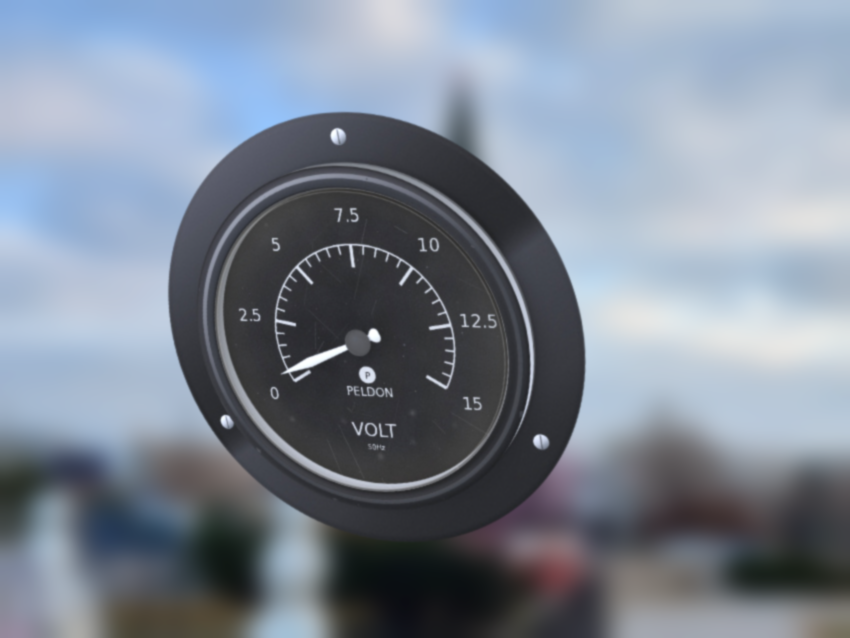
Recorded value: 0.5 V
